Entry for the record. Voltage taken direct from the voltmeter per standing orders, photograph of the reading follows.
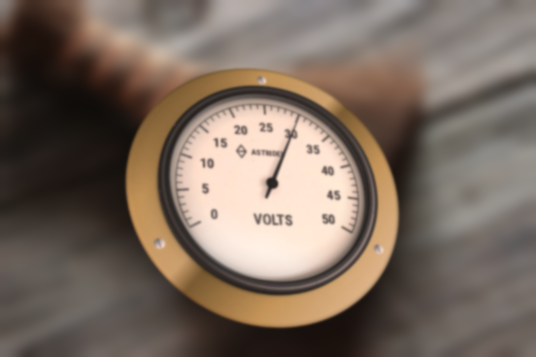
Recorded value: 30 V
